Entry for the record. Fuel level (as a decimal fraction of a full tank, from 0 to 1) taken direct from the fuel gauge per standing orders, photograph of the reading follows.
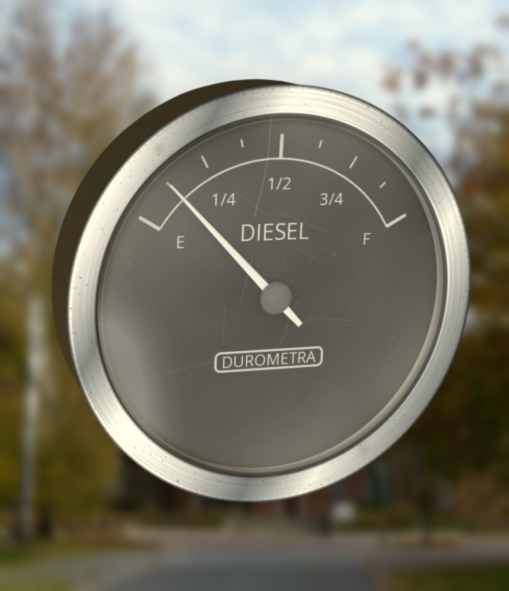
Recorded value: 0.125
